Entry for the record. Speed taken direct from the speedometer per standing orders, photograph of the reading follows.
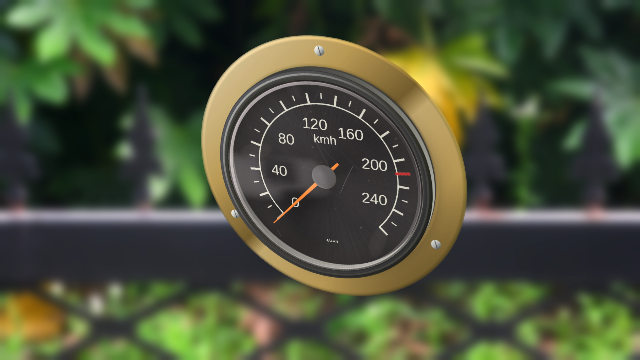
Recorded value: 0 km/h
